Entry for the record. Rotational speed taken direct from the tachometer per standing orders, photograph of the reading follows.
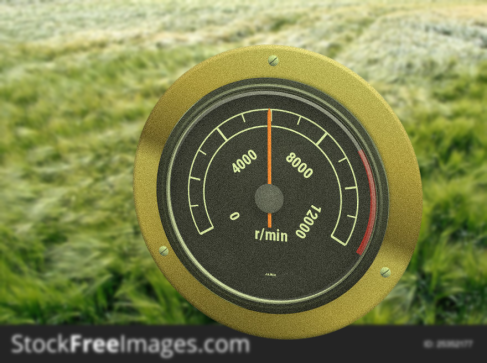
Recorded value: 6000 rpm
